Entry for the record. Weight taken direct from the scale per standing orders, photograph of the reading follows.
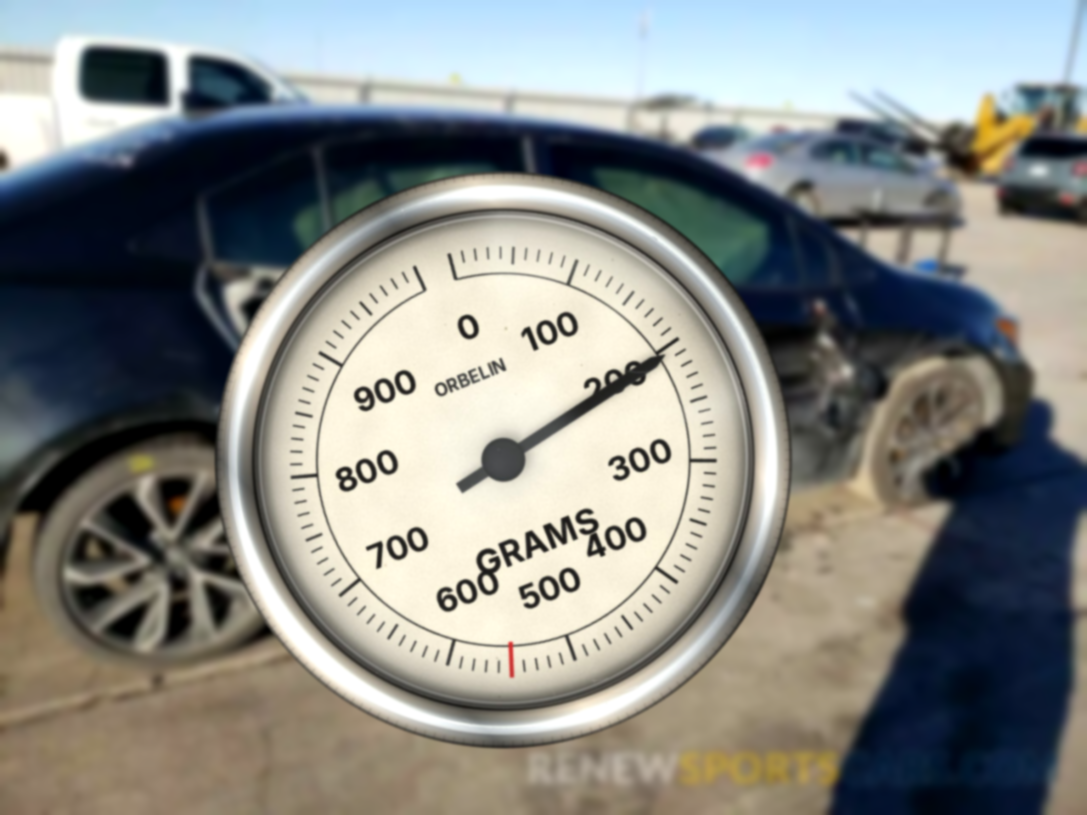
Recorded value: 205 g
